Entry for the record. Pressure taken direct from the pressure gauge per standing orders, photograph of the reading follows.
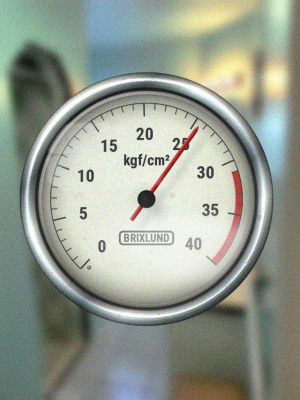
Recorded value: 25.5 kg/cm²
